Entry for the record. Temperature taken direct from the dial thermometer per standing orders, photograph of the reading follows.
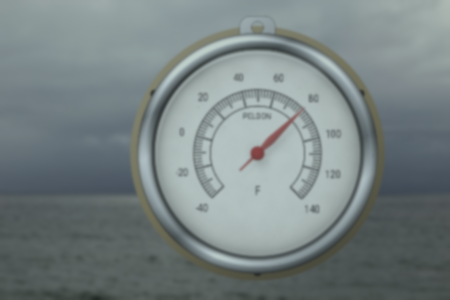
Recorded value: 80 °F
